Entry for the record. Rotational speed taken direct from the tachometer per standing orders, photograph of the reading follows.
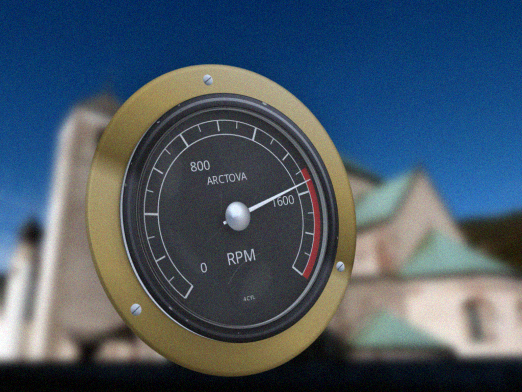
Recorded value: 1550 rpm
